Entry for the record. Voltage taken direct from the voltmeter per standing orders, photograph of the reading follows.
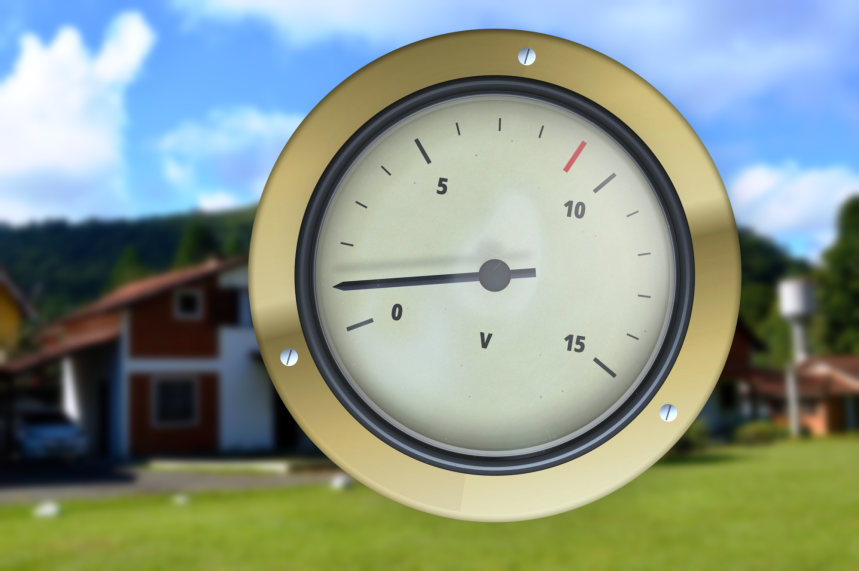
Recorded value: 1 V
